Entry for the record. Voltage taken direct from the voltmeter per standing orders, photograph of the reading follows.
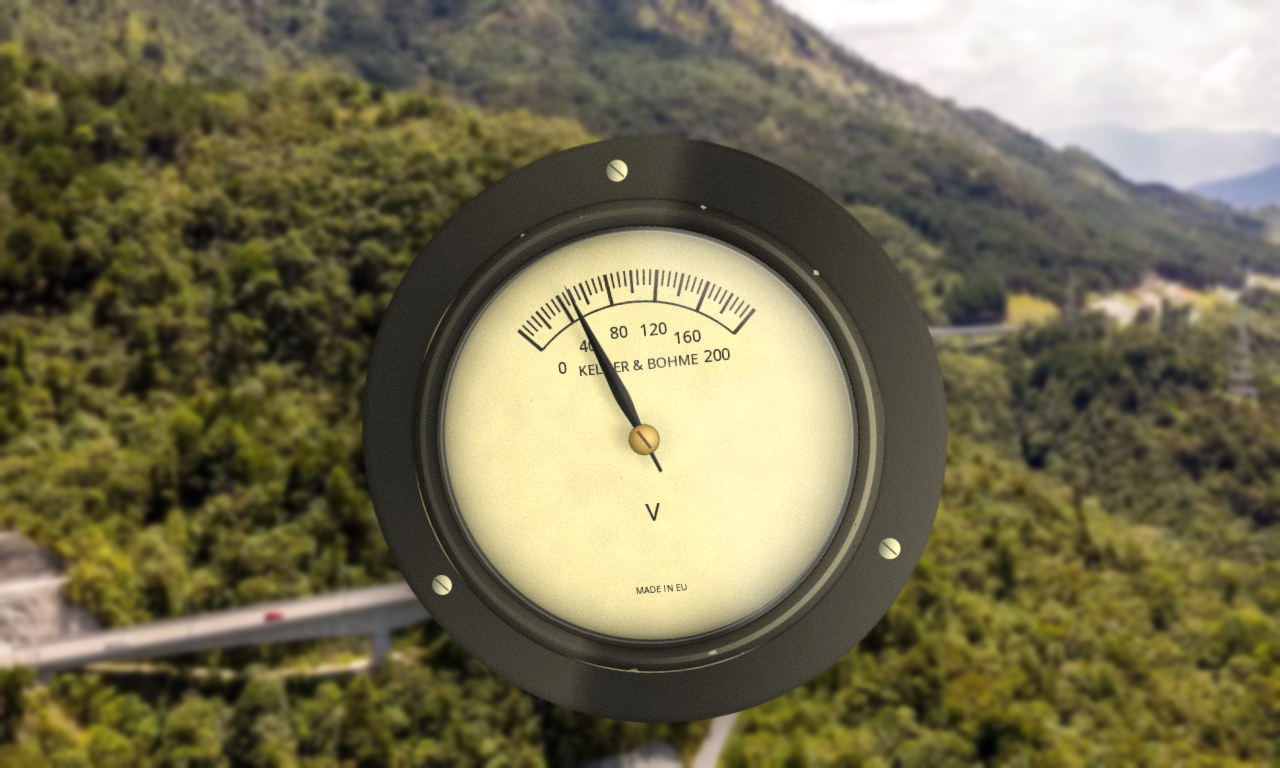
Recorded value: 50 V
